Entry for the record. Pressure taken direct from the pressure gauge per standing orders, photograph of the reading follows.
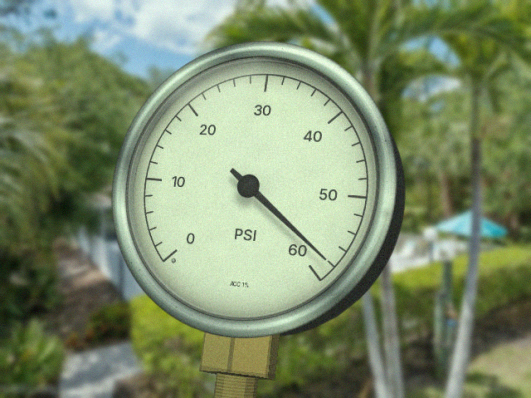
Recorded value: 58 psi
